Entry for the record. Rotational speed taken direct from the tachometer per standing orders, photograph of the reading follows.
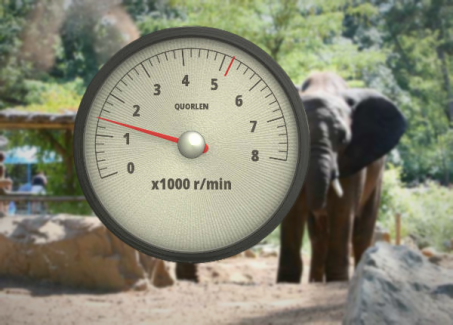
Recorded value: 1400 rpm
